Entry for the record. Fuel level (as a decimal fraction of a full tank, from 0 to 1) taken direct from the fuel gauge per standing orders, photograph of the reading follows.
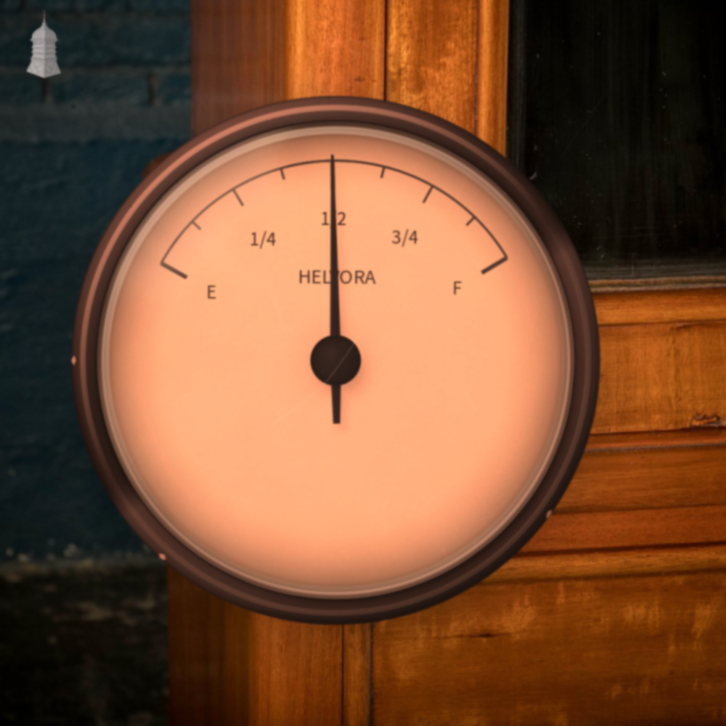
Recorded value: 0.5
